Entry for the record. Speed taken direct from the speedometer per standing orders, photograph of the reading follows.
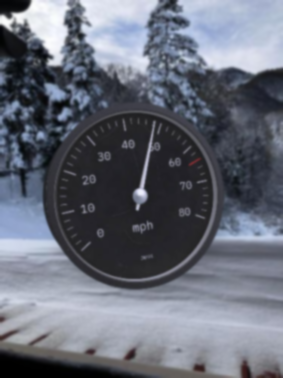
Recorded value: 48 mph
